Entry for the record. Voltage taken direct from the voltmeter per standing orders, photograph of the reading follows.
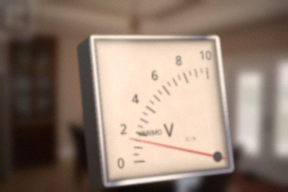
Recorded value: 1.5 V
